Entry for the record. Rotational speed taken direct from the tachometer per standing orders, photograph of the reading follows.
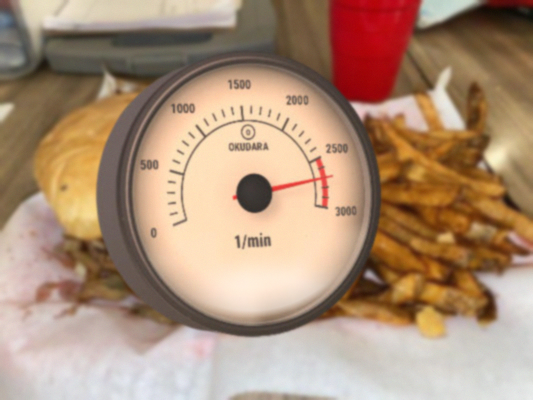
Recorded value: 2700 rpm
